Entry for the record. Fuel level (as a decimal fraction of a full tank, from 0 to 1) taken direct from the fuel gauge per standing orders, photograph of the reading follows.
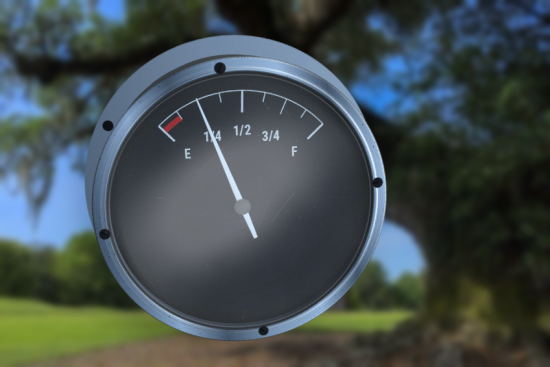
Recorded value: 0.25
